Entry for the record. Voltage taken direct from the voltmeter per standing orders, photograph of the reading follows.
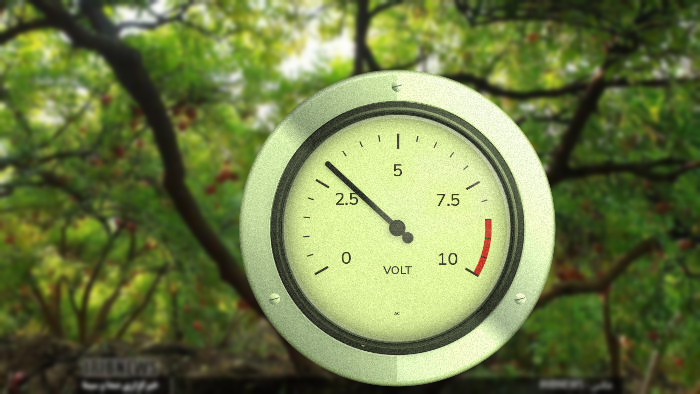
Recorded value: 3 V
